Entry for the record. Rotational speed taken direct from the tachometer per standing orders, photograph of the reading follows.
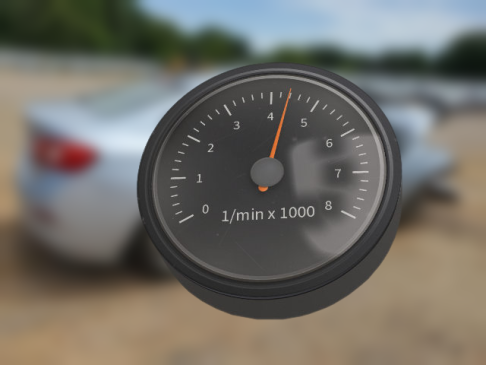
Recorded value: 4400 rpm
